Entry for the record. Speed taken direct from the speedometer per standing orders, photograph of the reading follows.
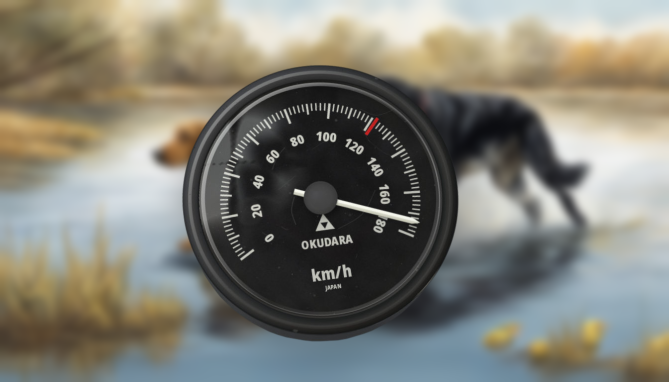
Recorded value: 174 km/h
